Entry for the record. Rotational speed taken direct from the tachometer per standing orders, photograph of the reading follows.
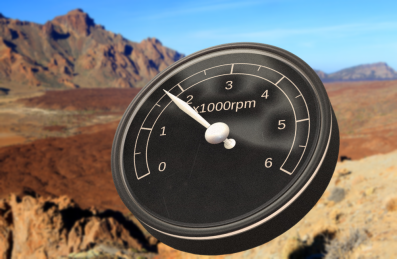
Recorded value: 1750 rpm
